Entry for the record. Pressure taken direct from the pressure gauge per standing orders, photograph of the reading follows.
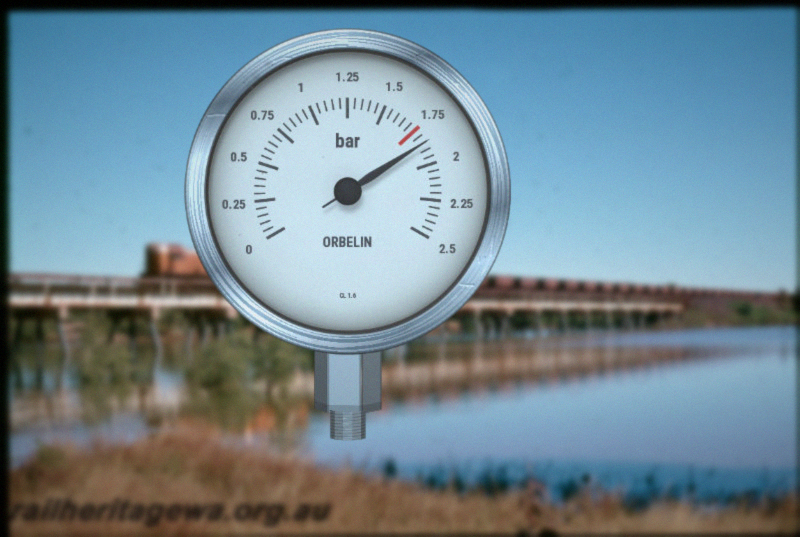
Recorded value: 1.85 bar
